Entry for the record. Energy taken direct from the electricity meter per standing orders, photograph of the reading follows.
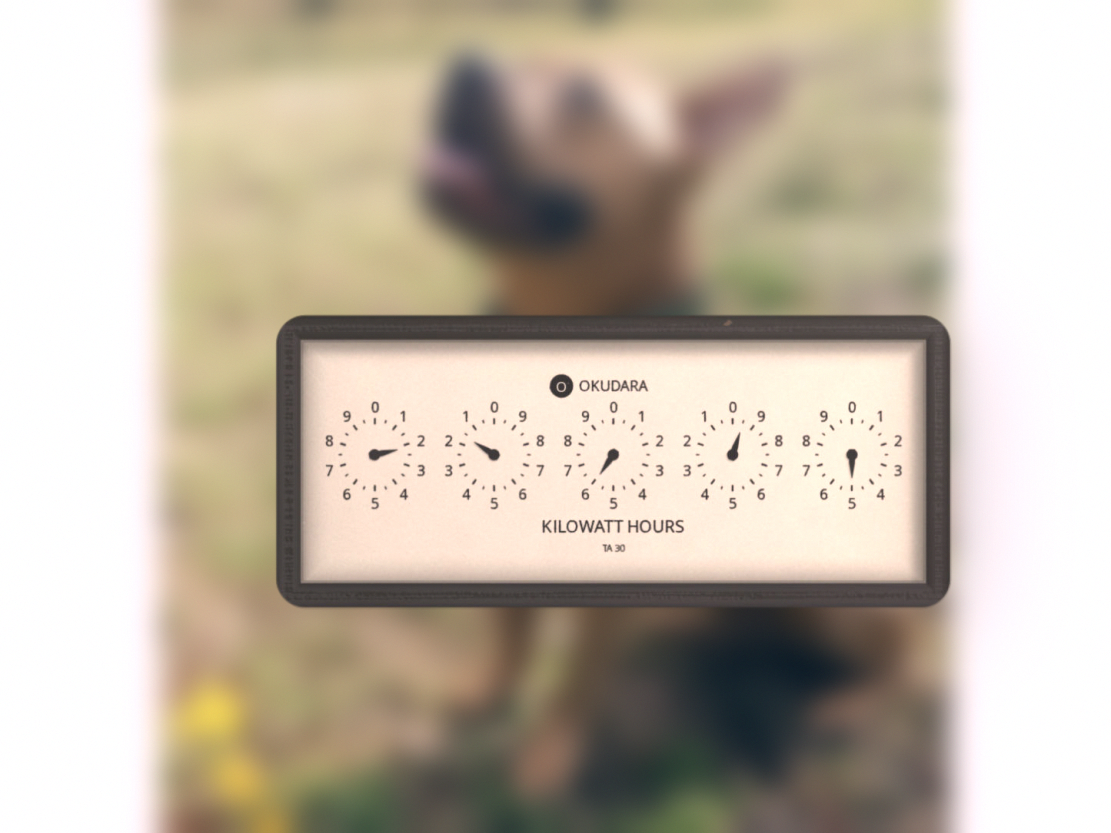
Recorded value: 21595 kWh
